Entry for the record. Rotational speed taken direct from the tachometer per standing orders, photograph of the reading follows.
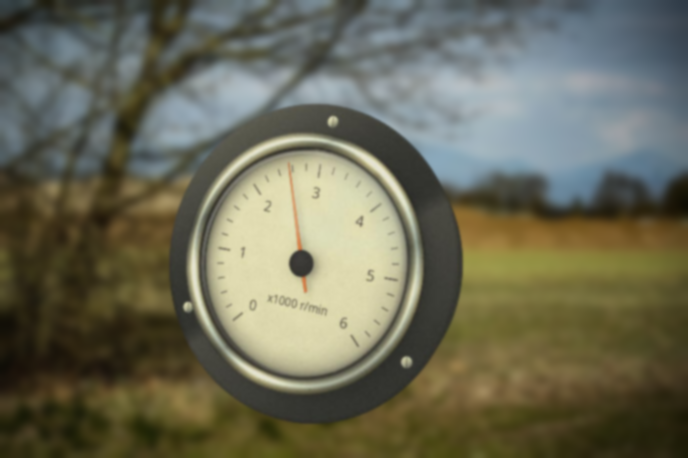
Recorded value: 2600 rpm
